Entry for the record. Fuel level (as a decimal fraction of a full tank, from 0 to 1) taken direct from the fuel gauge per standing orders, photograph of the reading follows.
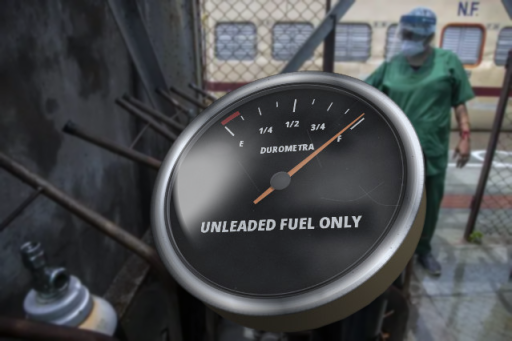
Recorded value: 1
